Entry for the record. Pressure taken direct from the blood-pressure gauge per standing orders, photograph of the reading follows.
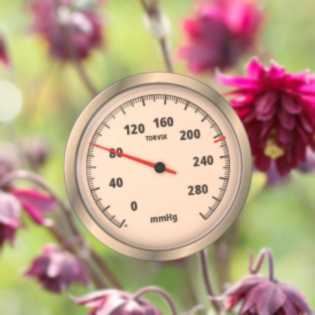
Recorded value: 80 mmHg
